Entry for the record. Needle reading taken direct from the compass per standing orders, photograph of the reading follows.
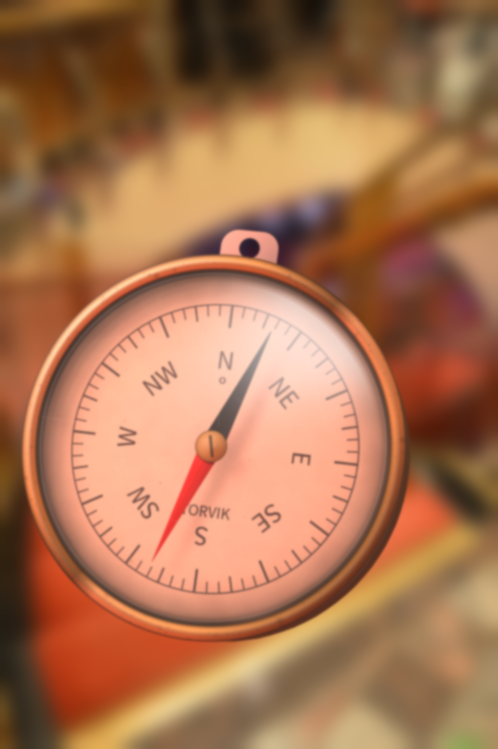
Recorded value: 200 °
